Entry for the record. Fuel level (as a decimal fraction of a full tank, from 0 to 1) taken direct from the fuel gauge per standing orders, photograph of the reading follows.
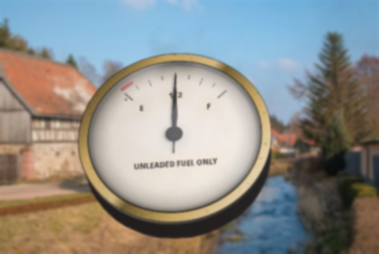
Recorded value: 0.5
